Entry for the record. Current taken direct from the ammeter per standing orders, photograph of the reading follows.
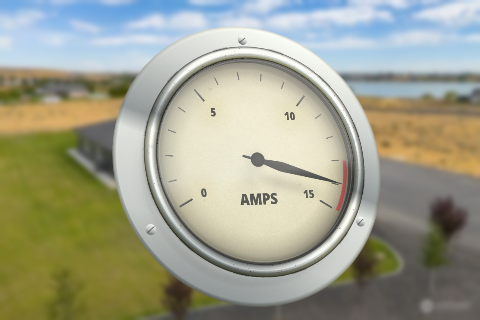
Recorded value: 14 A
